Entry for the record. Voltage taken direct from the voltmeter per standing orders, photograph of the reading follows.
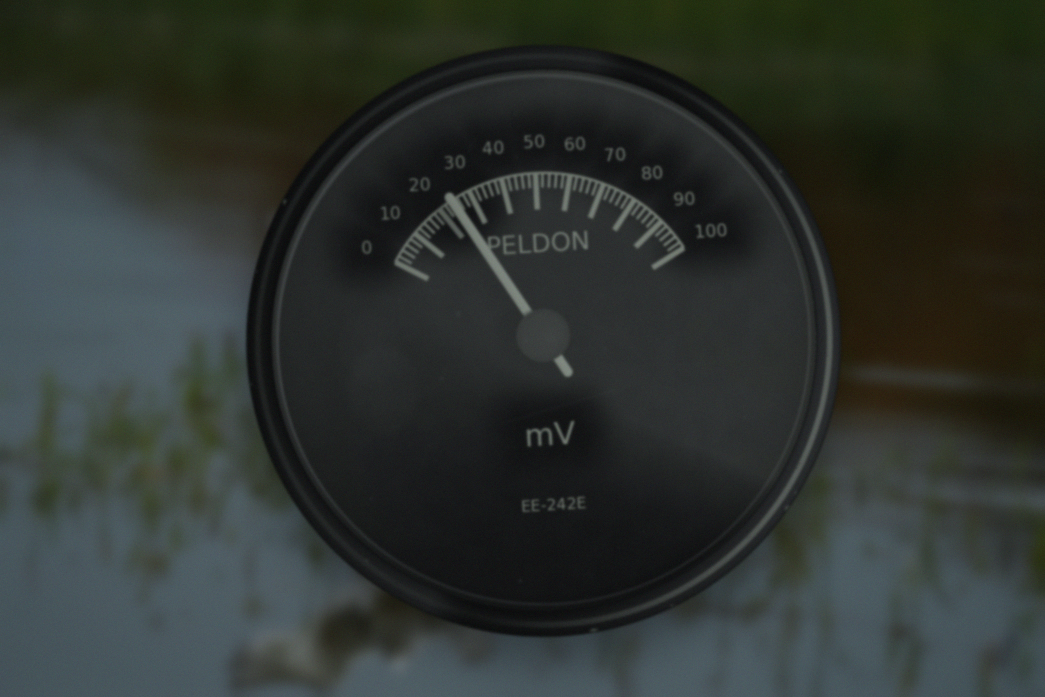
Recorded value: 24 mV
